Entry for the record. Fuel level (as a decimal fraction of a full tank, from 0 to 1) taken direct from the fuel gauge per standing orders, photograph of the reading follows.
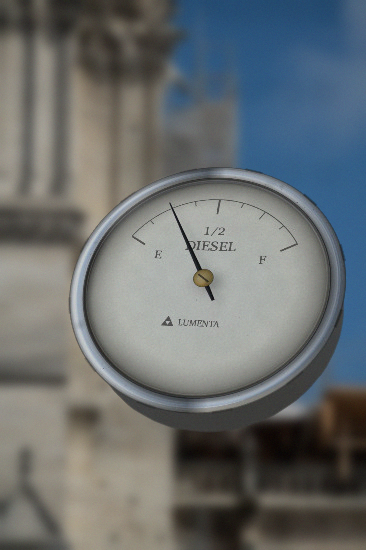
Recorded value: 0.25
